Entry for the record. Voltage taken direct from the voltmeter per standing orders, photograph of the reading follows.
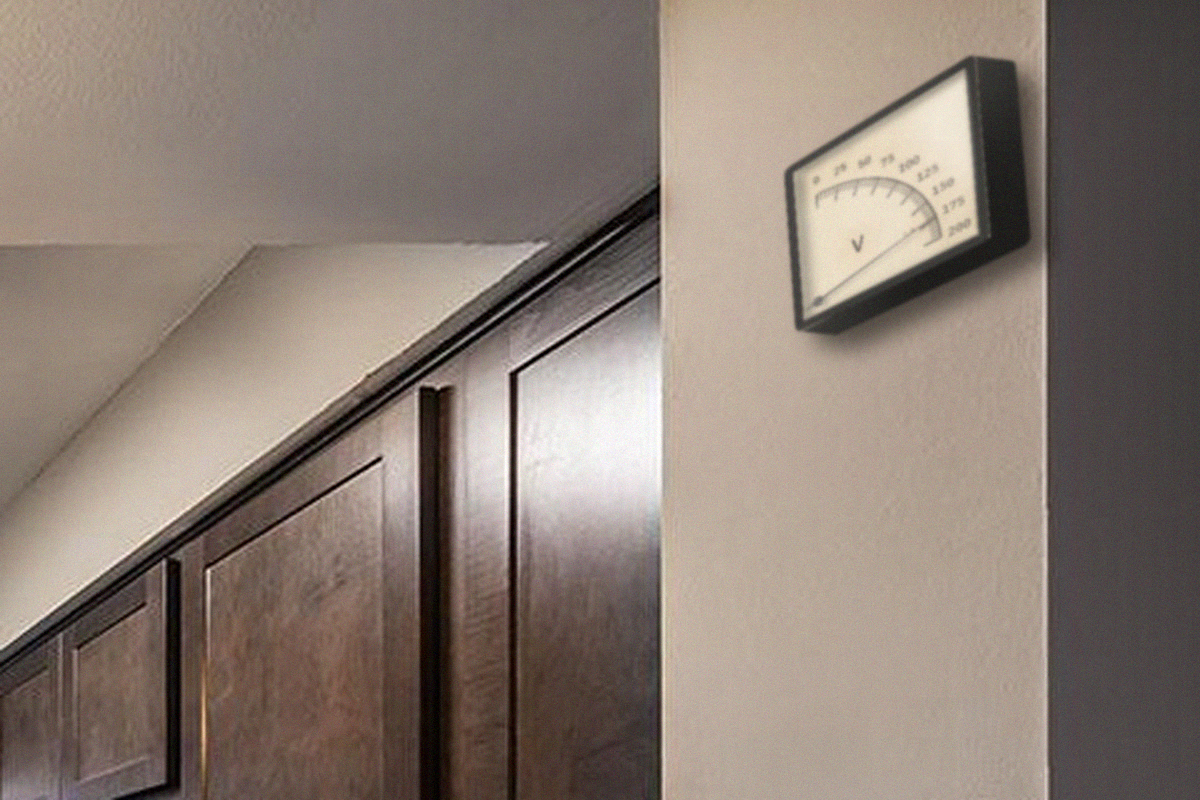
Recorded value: 175 V
